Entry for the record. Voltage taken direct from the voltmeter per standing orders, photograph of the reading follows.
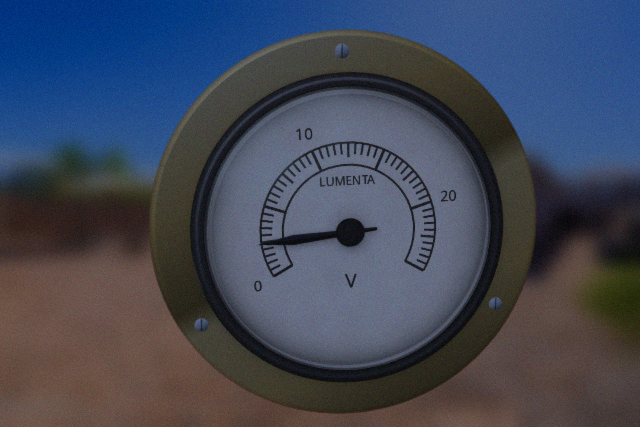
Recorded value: 2.5 V
